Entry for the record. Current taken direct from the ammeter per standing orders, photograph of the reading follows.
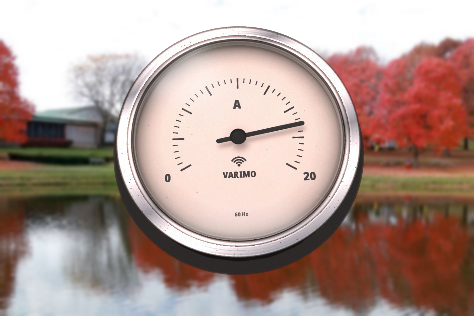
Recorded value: 16.5 A
